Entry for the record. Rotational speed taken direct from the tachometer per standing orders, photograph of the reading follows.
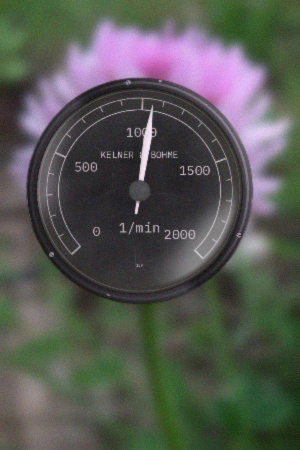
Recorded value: 1050 rpm
